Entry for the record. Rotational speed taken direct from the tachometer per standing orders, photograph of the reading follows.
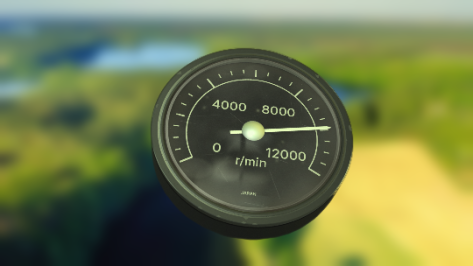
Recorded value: 10000 rpm
